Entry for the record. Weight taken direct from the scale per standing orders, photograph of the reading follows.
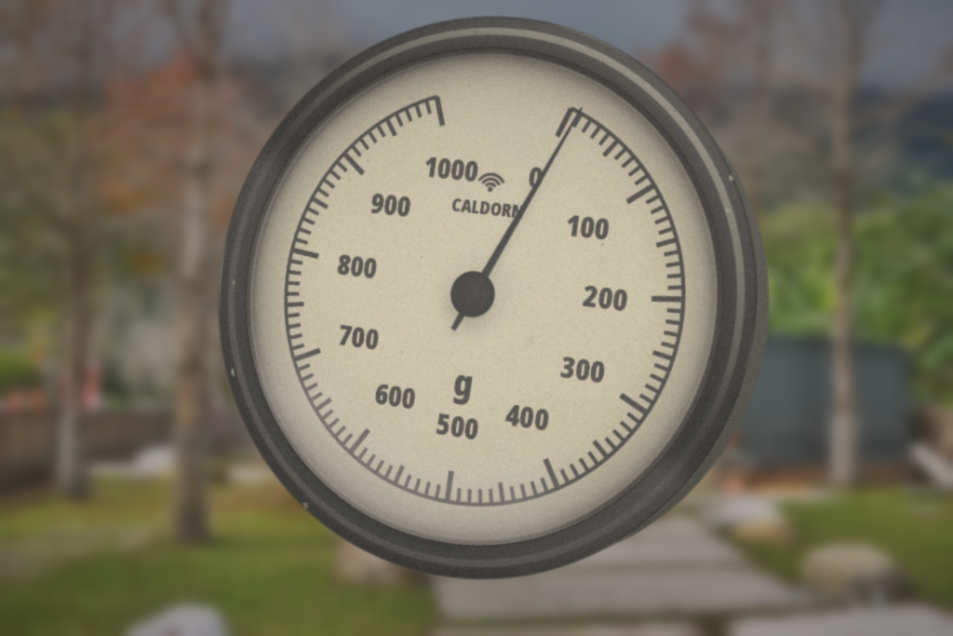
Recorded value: 10 g
